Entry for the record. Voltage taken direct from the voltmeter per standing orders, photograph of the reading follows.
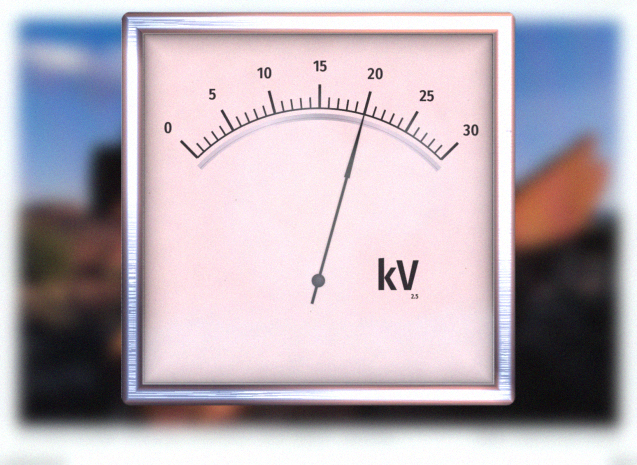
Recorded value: 20 kV
